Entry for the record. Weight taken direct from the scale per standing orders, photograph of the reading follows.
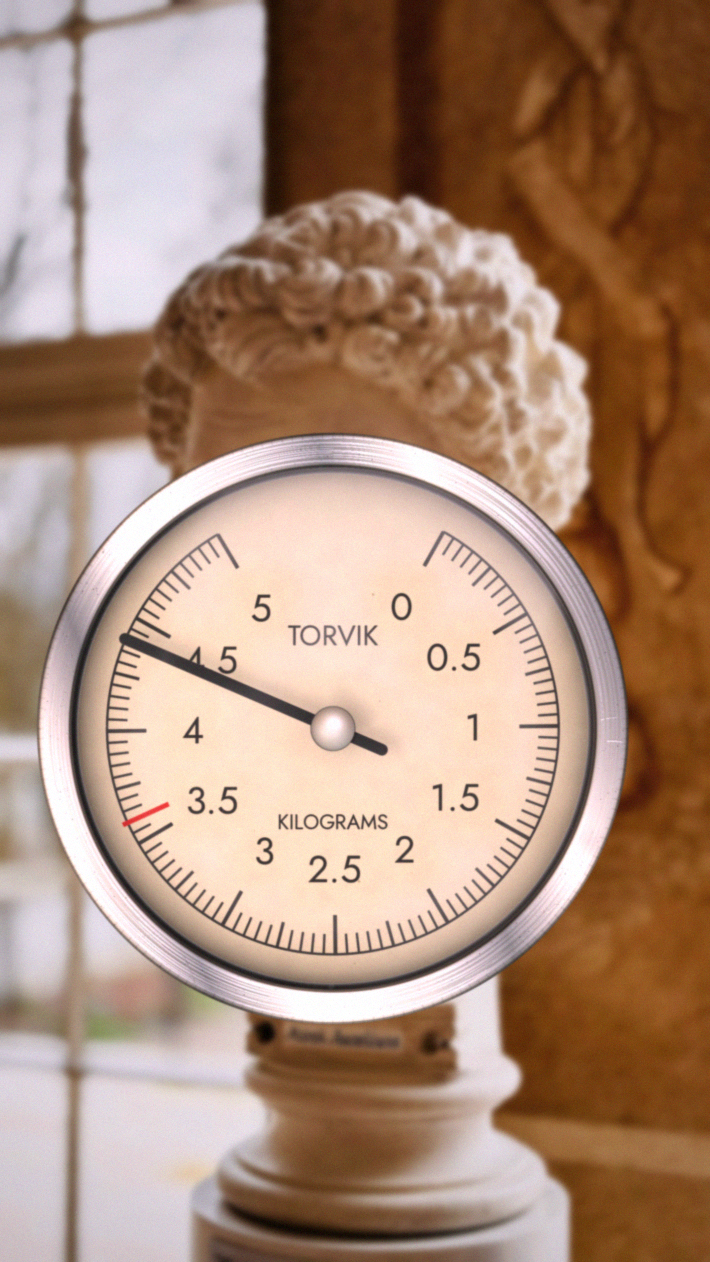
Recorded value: 4.4 kg
